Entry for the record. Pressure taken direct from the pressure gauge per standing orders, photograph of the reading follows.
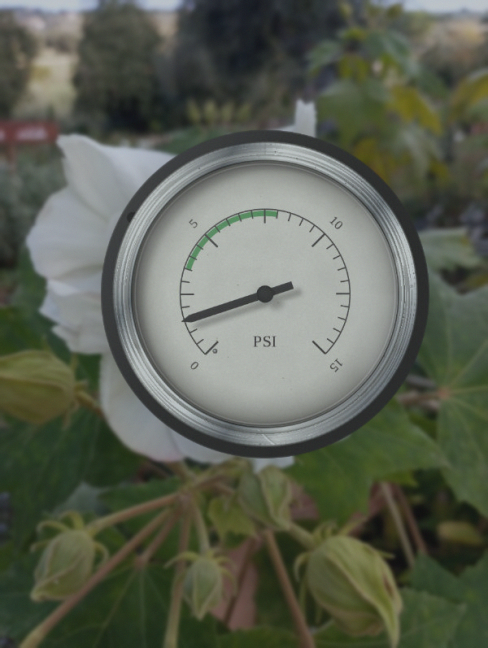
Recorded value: 1.5 psi
